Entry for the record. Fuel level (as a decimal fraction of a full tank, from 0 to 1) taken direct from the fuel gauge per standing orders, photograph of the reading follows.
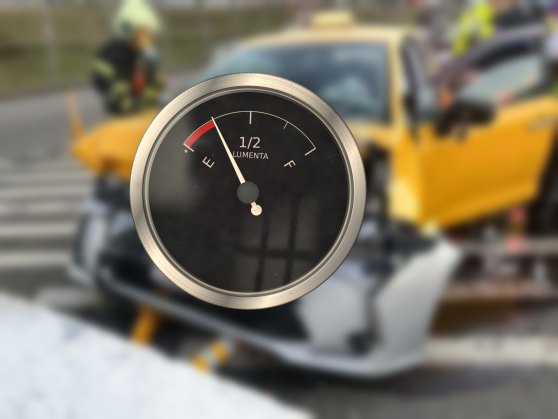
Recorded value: 0.25
